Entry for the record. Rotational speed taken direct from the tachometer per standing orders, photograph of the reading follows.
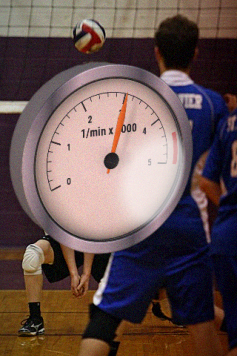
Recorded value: 3000 rpm
